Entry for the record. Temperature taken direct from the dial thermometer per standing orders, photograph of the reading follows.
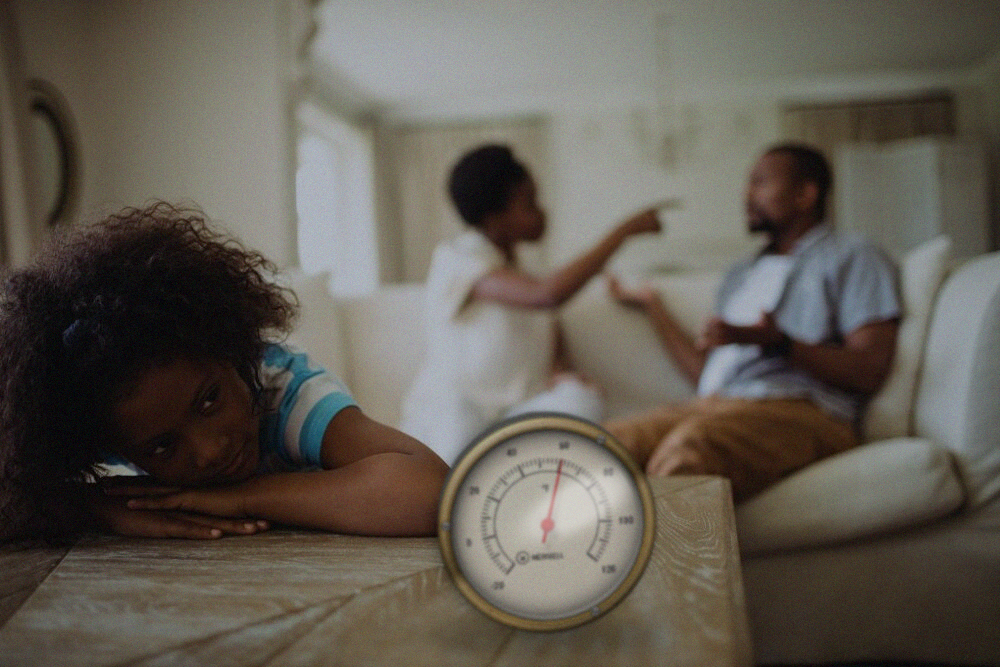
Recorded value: 60 °F
